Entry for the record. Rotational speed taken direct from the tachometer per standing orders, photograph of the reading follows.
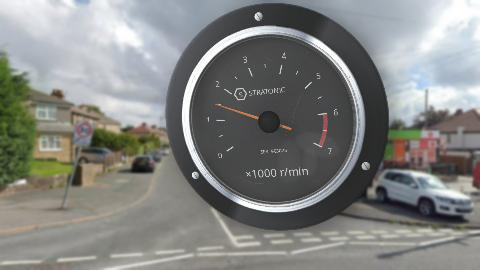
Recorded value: 1500 rpm
